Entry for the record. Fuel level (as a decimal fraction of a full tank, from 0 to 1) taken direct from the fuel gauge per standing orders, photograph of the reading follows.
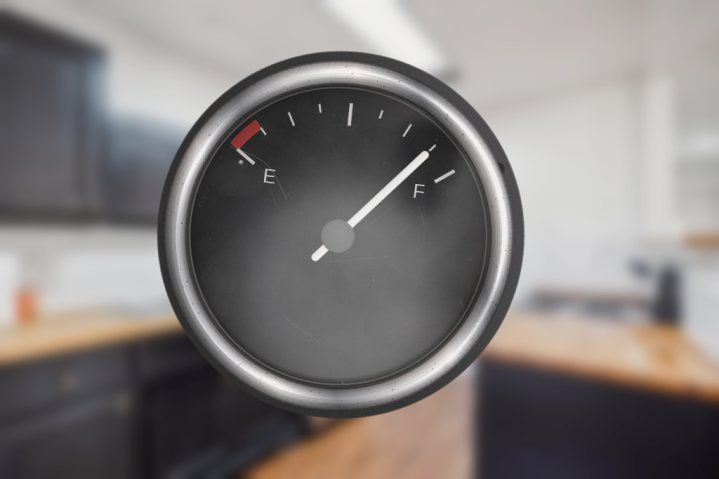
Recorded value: 0.875
